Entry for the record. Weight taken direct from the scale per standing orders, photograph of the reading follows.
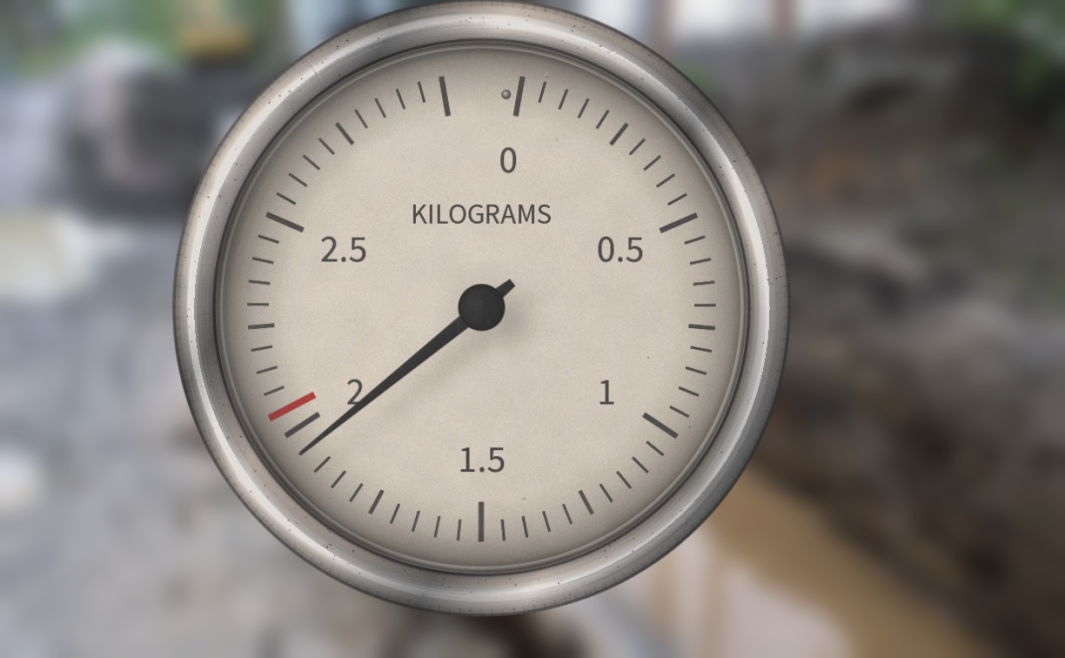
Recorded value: 1.95 kg
